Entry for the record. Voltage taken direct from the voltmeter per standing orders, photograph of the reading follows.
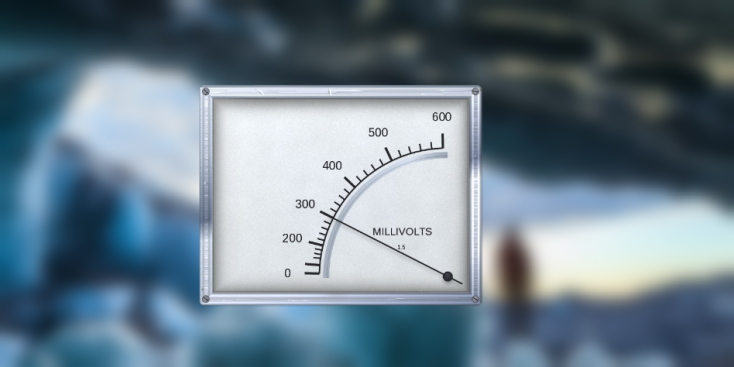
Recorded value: 300 mV
